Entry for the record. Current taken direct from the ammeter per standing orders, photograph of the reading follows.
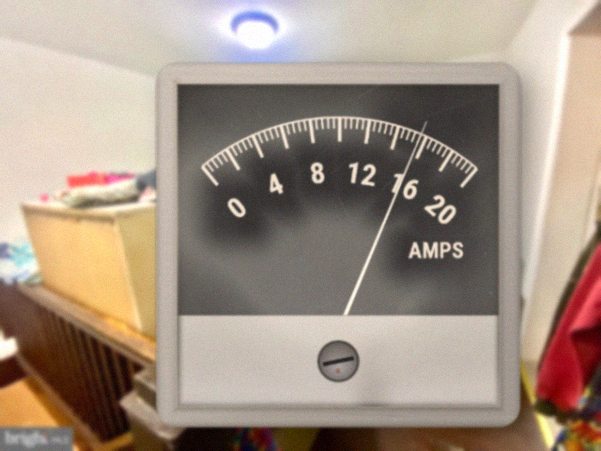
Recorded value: 15.6 A
